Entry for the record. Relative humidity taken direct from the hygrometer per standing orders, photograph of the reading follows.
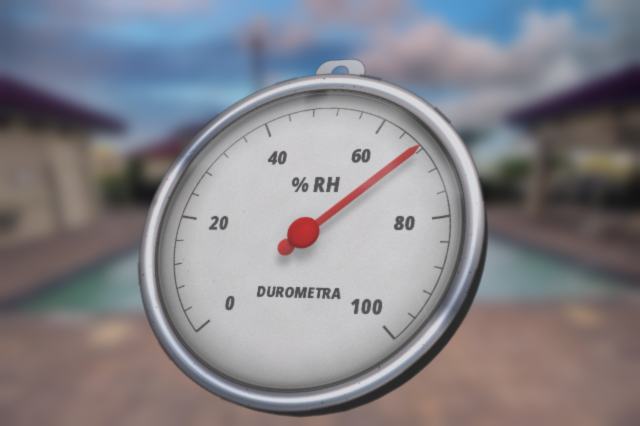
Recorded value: 68 %
